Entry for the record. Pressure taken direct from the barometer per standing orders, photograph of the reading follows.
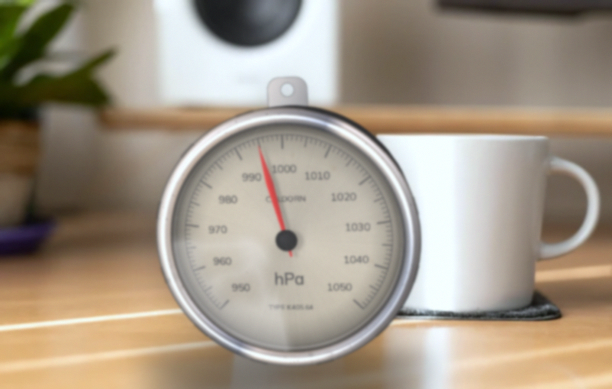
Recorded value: 995 hPa
